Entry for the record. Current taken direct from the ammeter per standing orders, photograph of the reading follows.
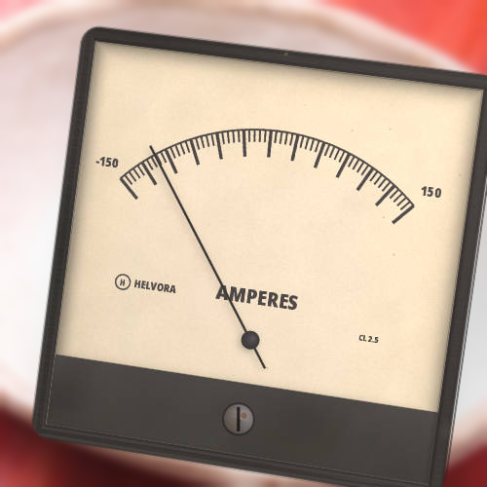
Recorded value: -110 A
